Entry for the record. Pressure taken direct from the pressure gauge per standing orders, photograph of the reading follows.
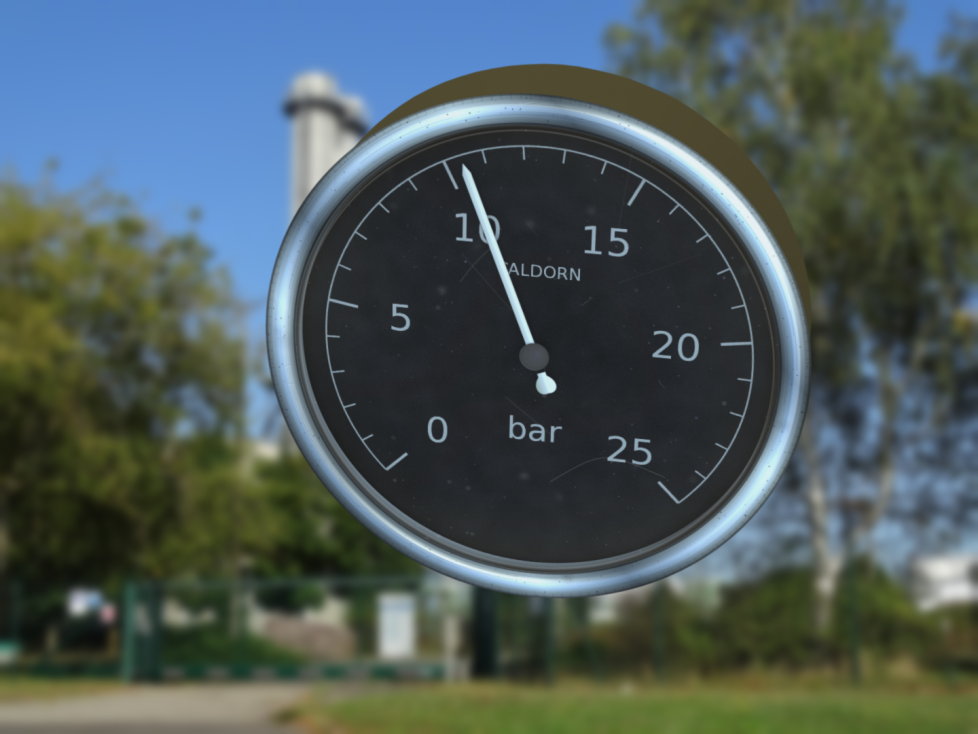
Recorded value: 10.5 bar
